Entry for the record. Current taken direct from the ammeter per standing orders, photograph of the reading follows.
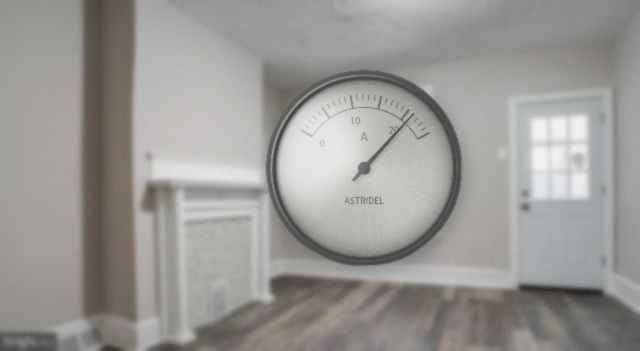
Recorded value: 21 A
